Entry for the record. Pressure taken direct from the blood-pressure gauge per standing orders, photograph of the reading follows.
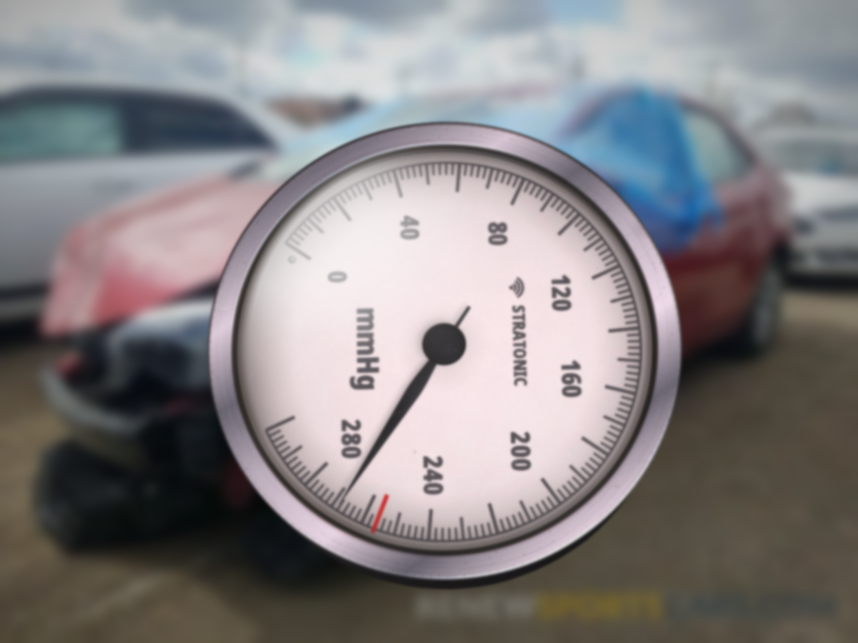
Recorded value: 268 mmHg
